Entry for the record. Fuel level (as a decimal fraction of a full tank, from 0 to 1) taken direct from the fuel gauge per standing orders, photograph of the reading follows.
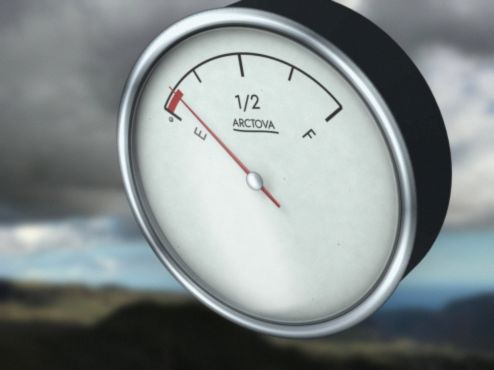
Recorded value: 0.125
